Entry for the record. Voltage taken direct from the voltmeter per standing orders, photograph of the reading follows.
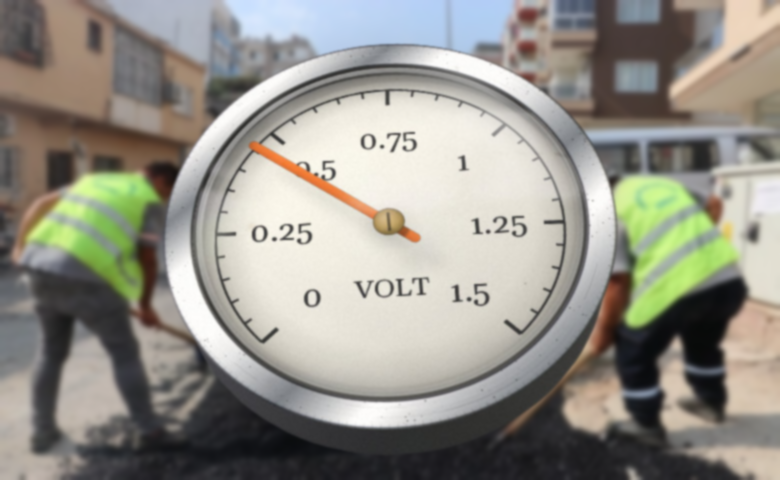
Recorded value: 0.45 V
